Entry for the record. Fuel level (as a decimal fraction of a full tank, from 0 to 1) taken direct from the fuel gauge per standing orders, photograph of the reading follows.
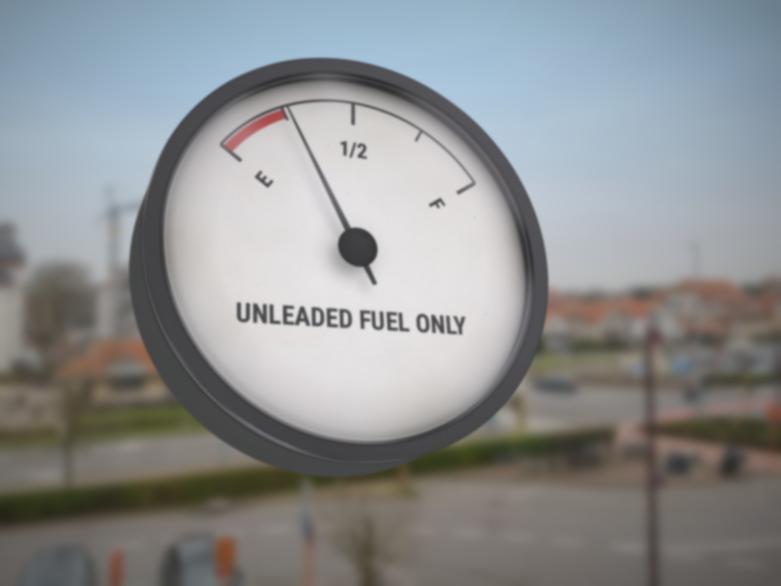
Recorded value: 0.25
